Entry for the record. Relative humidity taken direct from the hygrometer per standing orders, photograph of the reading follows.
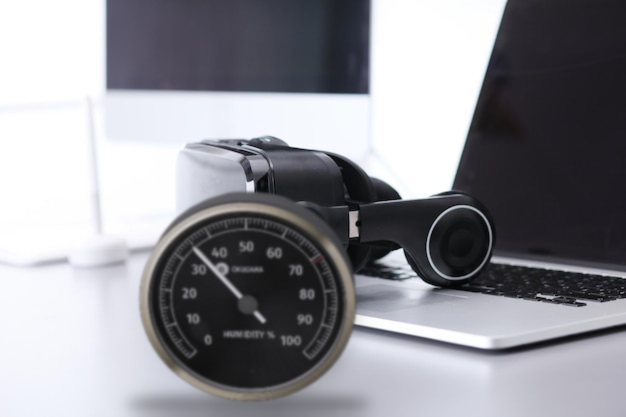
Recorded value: 35 %
